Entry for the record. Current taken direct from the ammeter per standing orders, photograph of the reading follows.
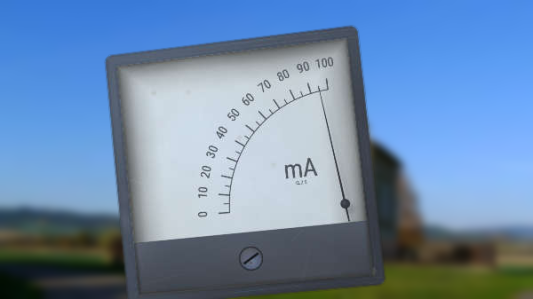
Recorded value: 95 mA
